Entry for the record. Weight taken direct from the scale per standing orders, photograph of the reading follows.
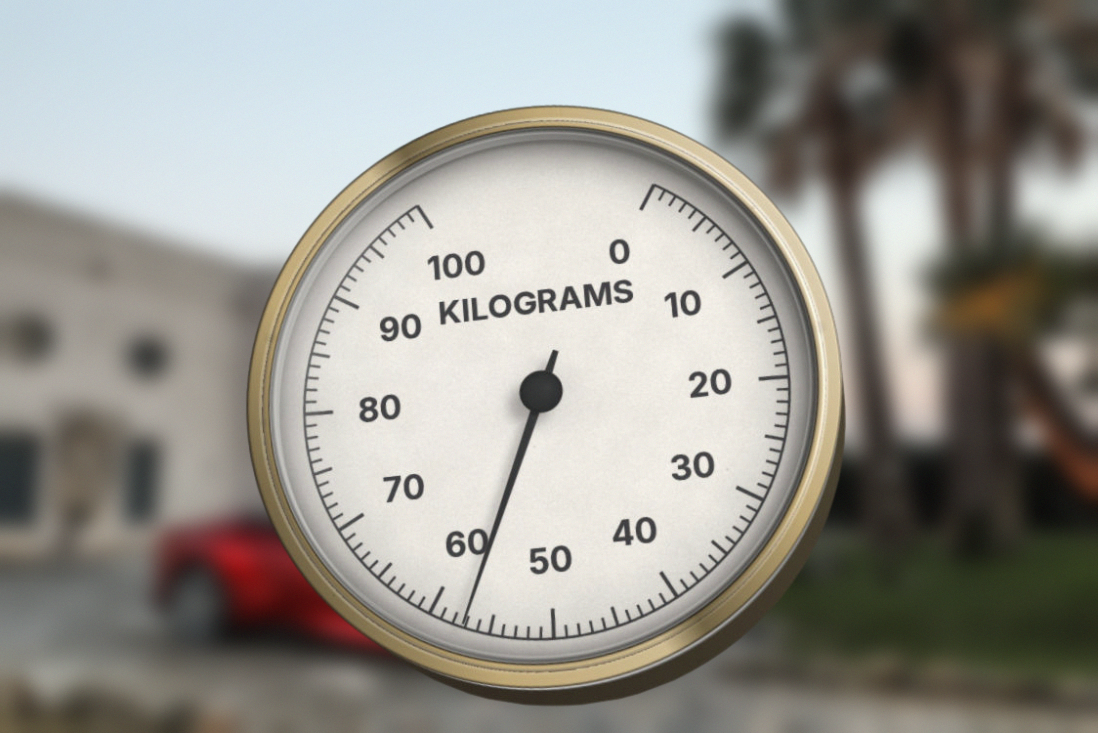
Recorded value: 57 kg
